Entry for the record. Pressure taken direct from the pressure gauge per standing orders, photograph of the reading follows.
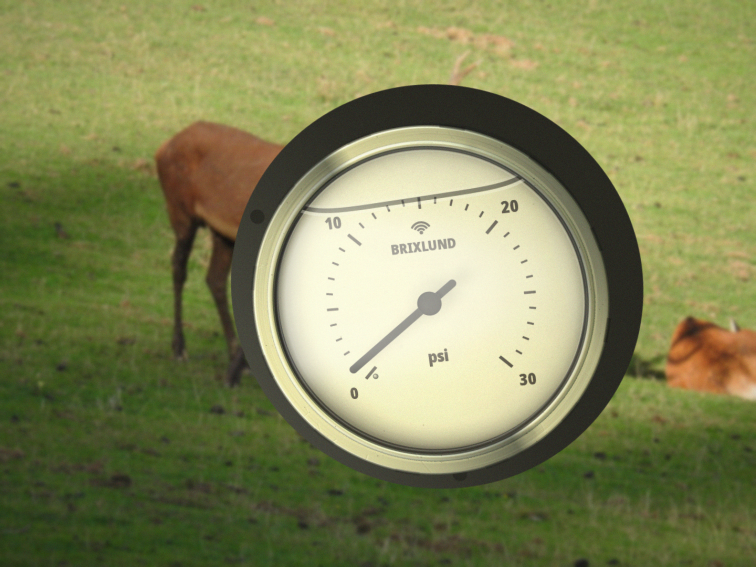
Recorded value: 1 psi
